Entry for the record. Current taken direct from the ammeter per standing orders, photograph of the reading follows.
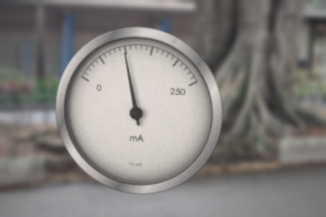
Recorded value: 100 mA
